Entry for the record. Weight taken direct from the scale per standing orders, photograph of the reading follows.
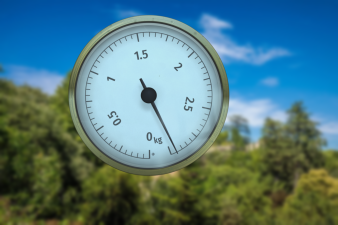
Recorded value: 2.95 kg
